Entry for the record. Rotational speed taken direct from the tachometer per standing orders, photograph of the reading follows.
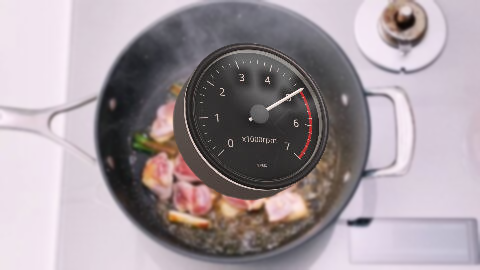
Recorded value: 5000 rpm
